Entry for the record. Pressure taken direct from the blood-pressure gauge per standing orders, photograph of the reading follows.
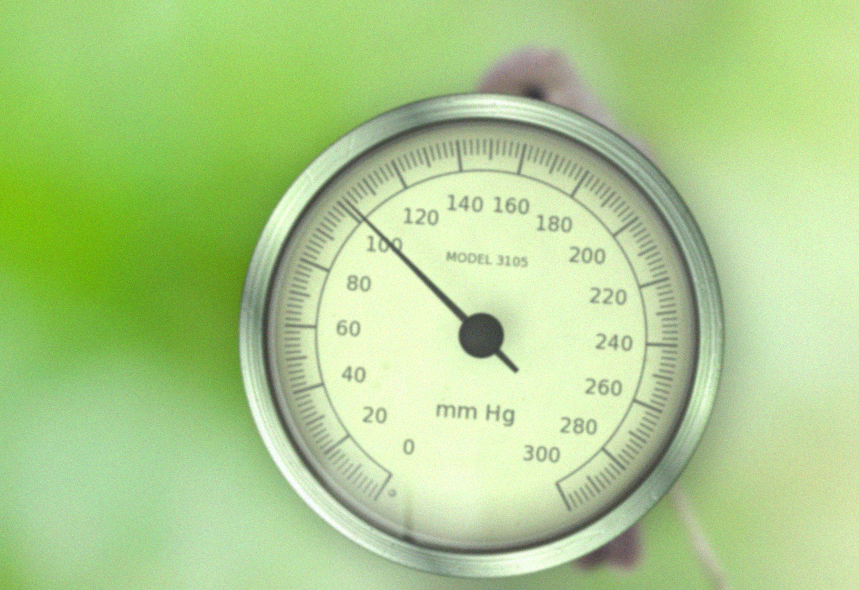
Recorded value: 102 mmHg
